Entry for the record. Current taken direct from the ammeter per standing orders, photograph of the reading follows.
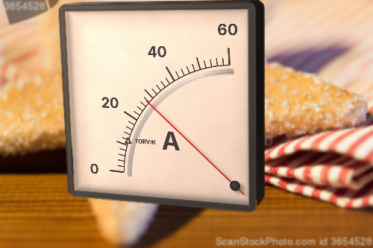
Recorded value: 28 A
